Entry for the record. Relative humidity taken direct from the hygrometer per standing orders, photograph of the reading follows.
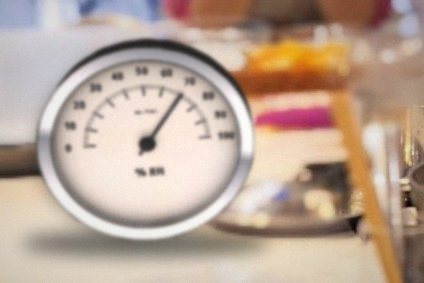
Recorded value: 70 %
